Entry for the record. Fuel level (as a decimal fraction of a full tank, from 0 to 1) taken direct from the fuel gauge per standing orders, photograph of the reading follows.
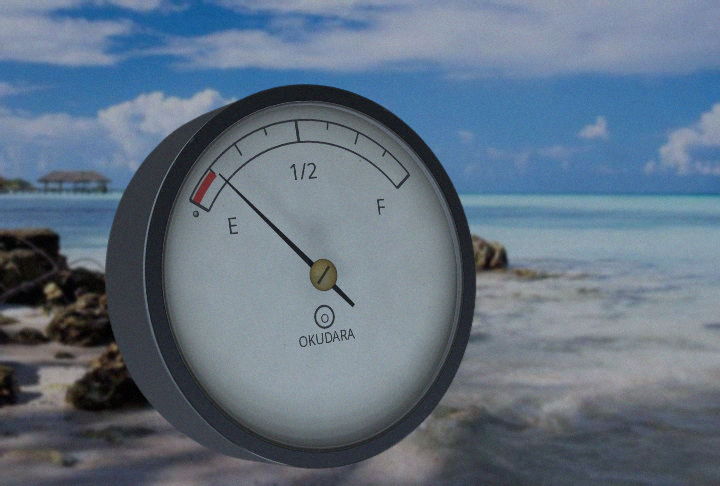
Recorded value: 0.125
